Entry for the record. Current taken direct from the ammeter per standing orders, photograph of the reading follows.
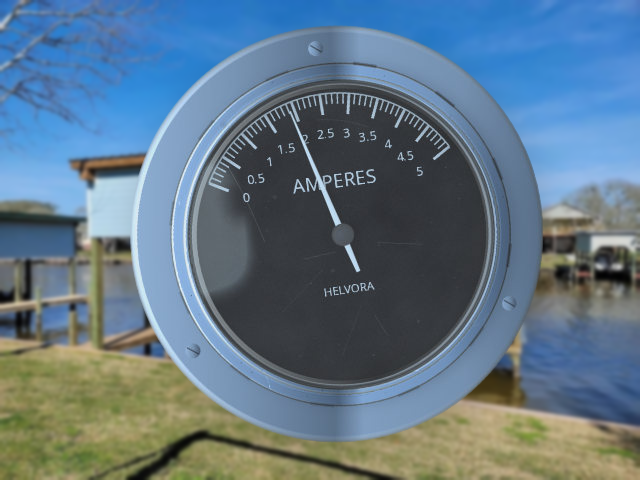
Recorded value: 1.9 A
